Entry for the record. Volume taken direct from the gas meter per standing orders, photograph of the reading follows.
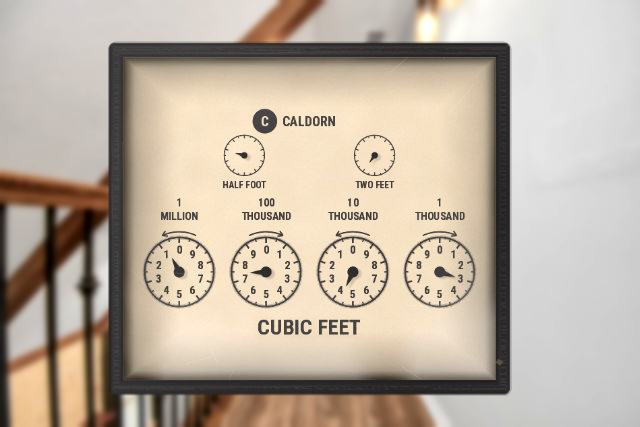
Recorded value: 74300 ft³
